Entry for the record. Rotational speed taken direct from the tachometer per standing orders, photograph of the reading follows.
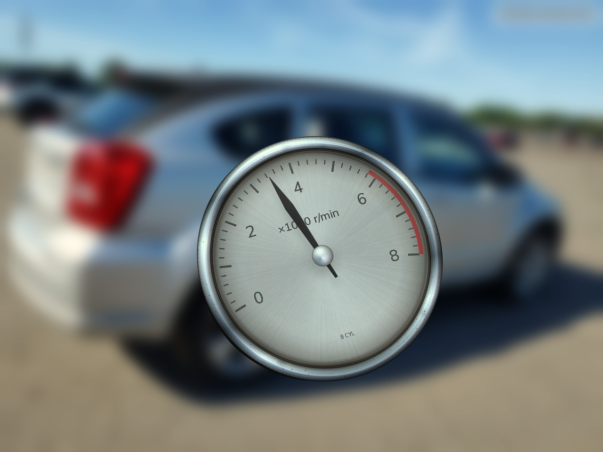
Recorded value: 3400 rpm
